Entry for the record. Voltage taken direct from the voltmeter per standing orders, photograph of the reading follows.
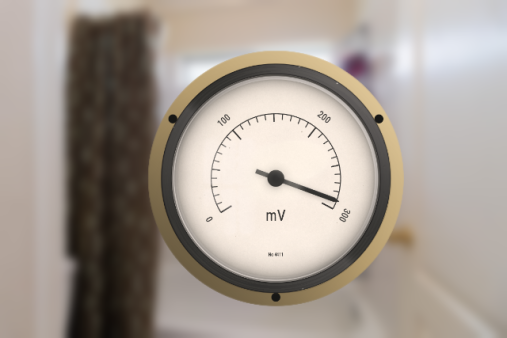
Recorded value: 290 mV
